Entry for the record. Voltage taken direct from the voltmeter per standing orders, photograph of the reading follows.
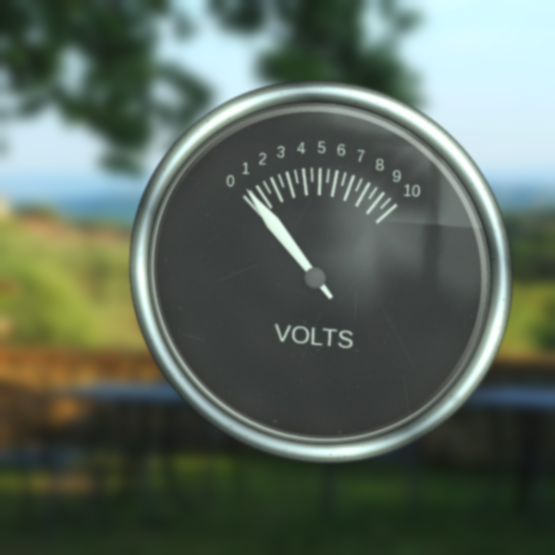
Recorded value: 0.5 V
